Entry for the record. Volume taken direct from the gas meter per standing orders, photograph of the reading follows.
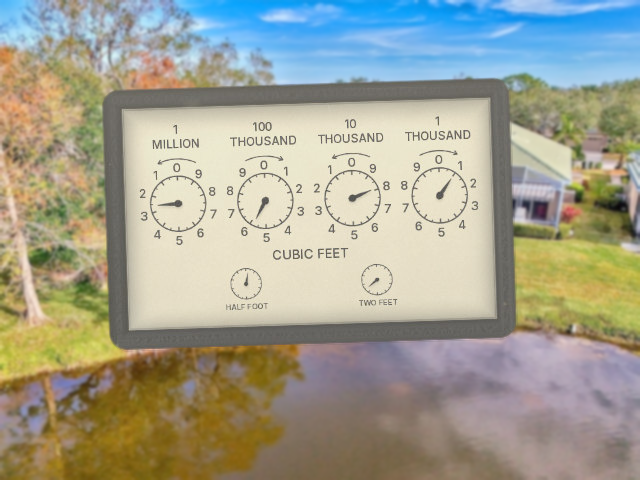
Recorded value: 258100 ft³
